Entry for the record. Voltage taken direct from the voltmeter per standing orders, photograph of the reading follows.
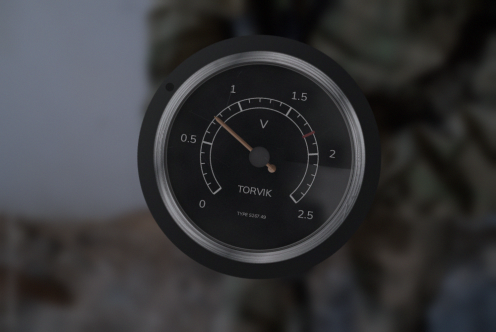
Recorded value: 0.75 V
